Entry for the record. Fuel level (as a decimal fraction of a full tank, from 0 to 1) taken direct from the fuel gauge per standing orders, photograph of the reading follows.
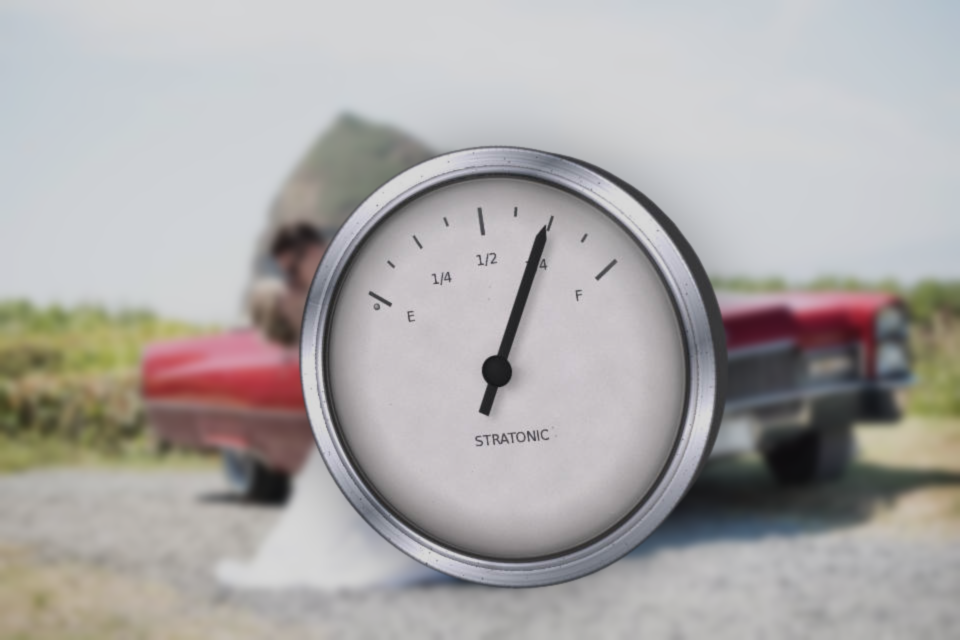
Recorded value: 0.75
